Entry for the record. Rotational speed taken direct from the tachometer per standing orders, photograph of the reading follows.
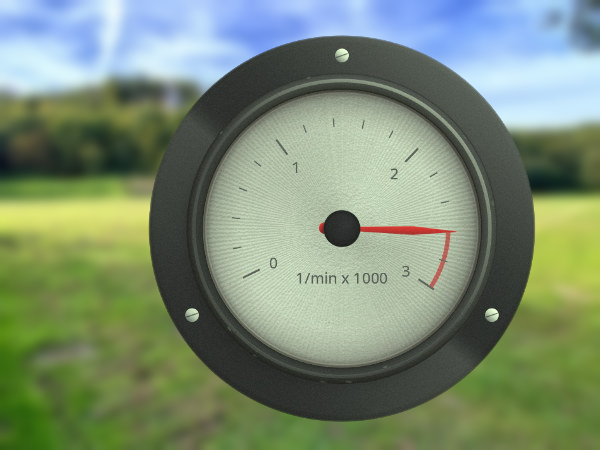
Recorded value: 2600 rpm
